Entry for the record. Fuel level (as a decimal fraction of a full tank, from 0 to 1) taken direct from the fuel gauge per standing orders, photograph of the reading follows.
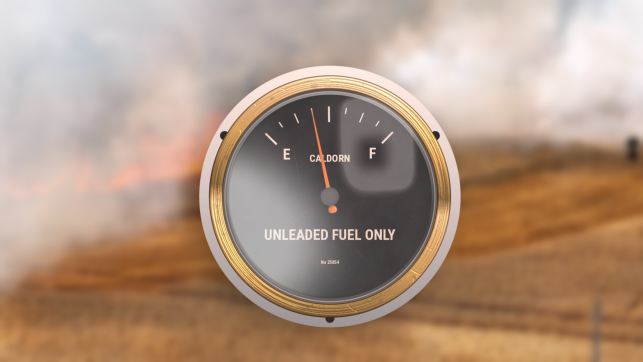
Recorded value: 0.375
